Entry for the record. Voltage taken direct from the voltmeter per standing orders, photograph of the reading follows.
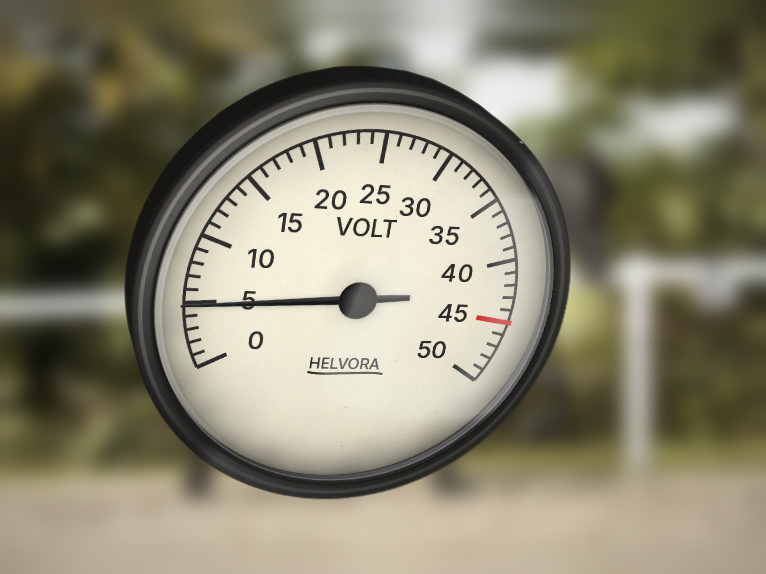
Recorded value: 5 V
